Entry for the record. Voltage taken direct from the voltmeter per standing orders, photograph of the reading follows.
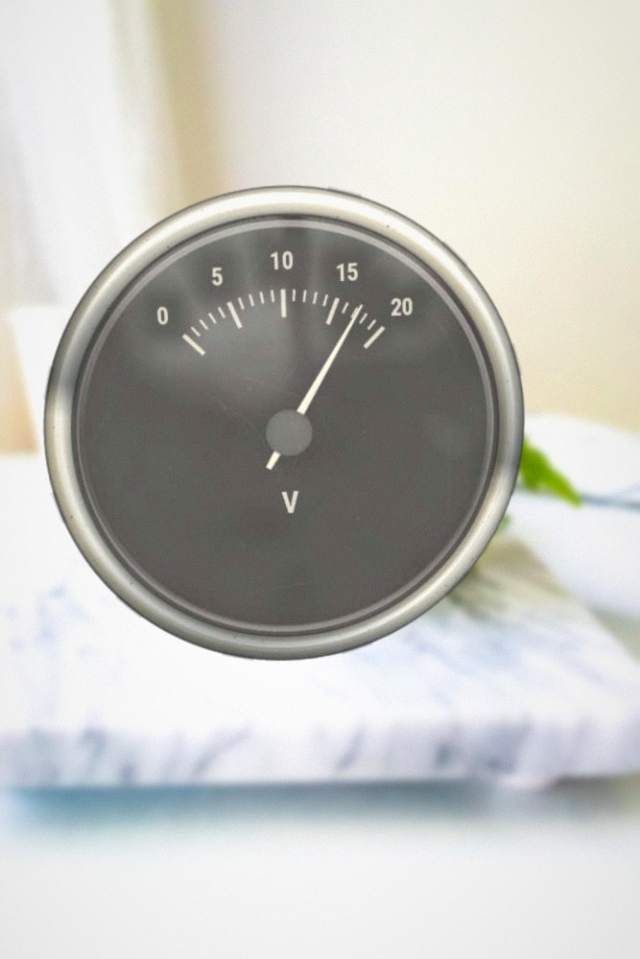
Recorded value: 17 V
